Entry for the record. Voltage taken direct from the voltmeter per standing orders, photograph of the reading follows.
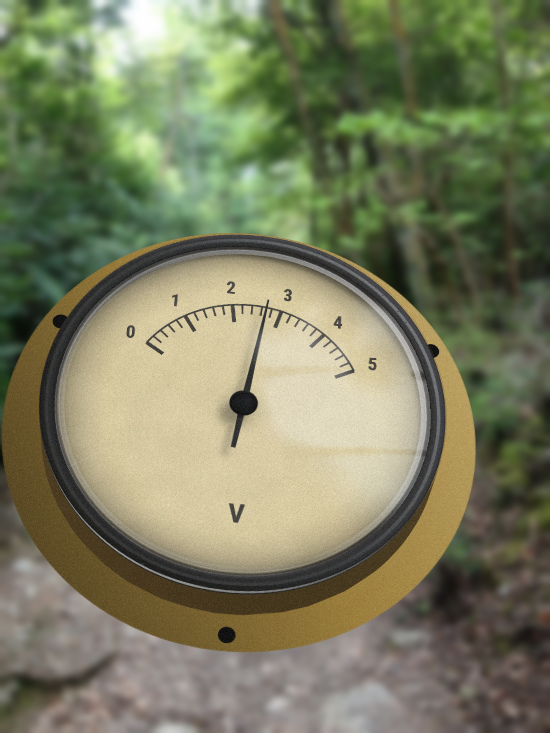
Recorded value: 2.7 V
